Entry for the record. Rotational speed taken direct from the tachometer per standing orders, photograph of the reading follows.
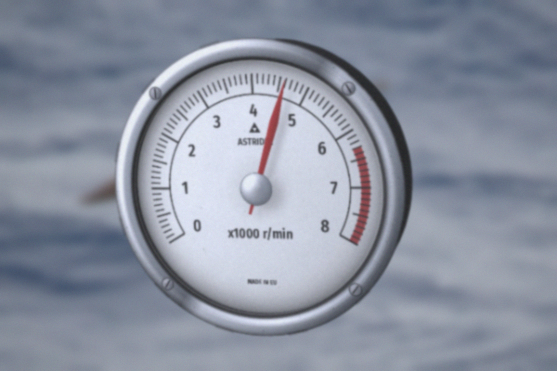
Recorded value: 4600 rpm
